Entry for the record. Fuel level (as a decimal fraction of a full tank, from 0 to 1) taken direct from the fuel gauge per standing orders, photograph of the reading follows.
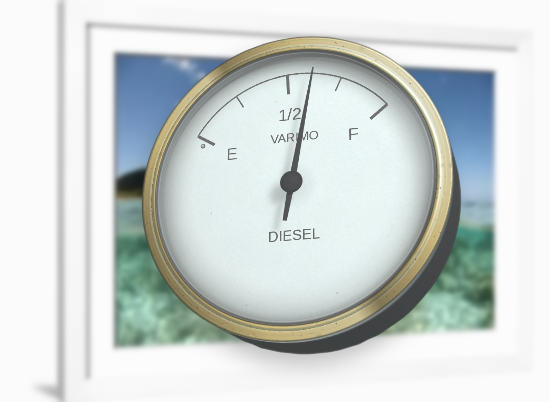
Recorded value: 0.625
